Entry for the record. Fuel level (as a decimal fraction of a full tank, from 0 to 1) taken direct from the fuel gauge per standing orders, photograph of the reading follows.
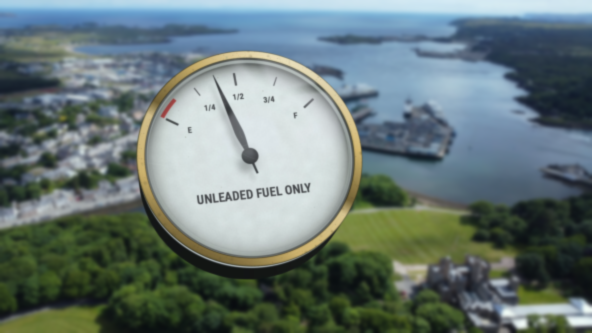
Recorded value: 0.375
